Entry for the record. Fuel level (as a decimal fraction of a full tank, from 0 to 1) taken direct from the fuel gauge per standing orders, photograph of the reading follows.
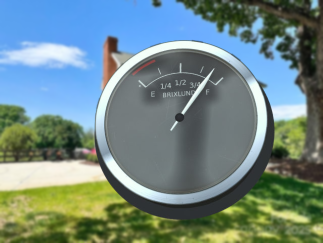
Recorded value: 0.875
